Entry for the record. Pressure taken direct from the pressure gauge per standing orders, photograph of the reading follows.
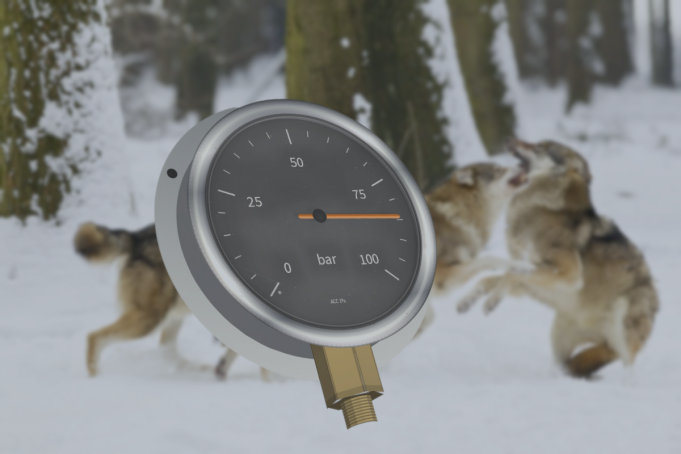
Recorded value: 85 bar
